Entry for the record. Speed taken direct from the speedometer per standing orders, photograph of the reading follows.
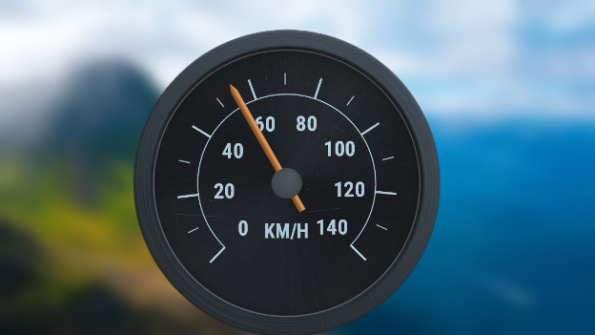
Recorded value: 55 km/h
